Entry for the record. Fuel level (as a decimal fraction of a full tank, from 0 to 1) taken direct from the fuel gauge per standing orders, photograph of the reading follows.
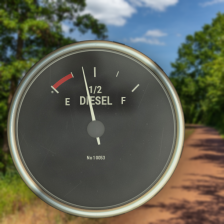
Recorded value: 0.375
